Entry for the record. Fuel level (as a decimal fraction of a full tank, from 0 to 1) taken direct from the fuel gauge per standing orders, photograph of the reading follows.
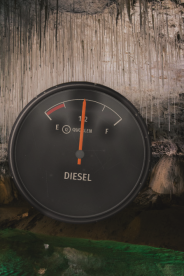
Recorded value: 0.5
